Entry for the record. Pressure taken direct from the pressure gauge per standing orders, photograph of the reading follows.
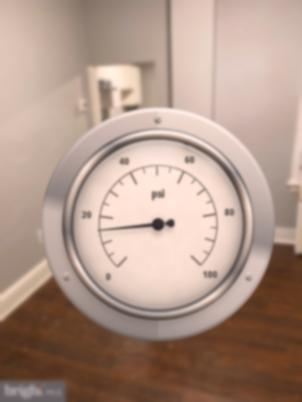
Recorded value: 15 psi
